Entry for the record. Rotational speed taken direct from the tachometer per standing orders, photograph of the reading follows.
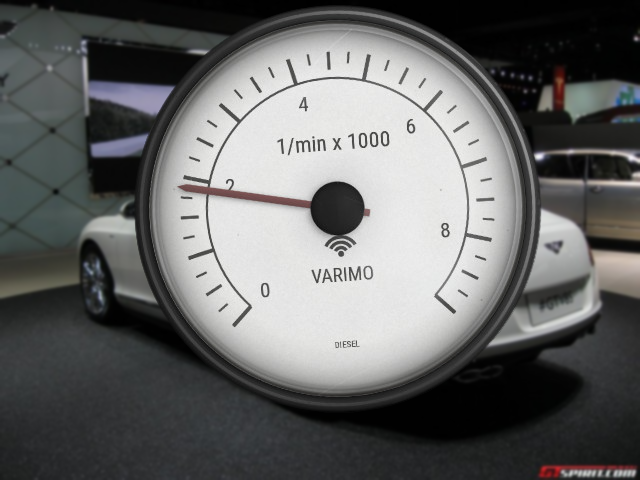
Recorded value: 1875 rpm
